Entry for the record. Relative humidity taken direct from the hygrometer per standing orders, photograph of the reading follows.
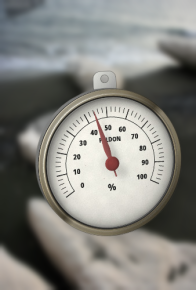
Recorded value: 44 %
